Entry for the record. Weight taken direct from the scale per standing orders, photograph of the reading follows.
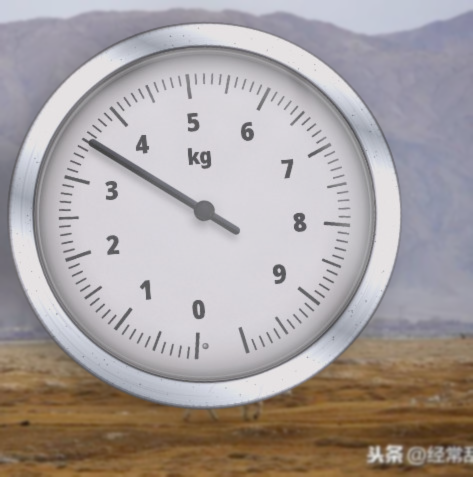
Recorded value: 3.5 kg
